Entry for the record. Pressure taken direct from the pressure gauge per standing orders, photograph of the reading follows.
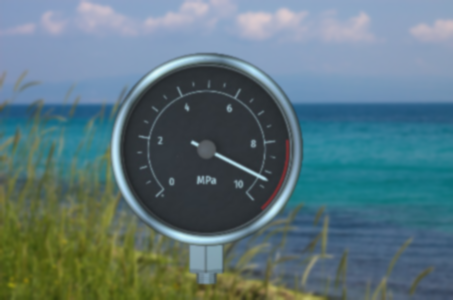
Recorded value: 9.25 MPa
